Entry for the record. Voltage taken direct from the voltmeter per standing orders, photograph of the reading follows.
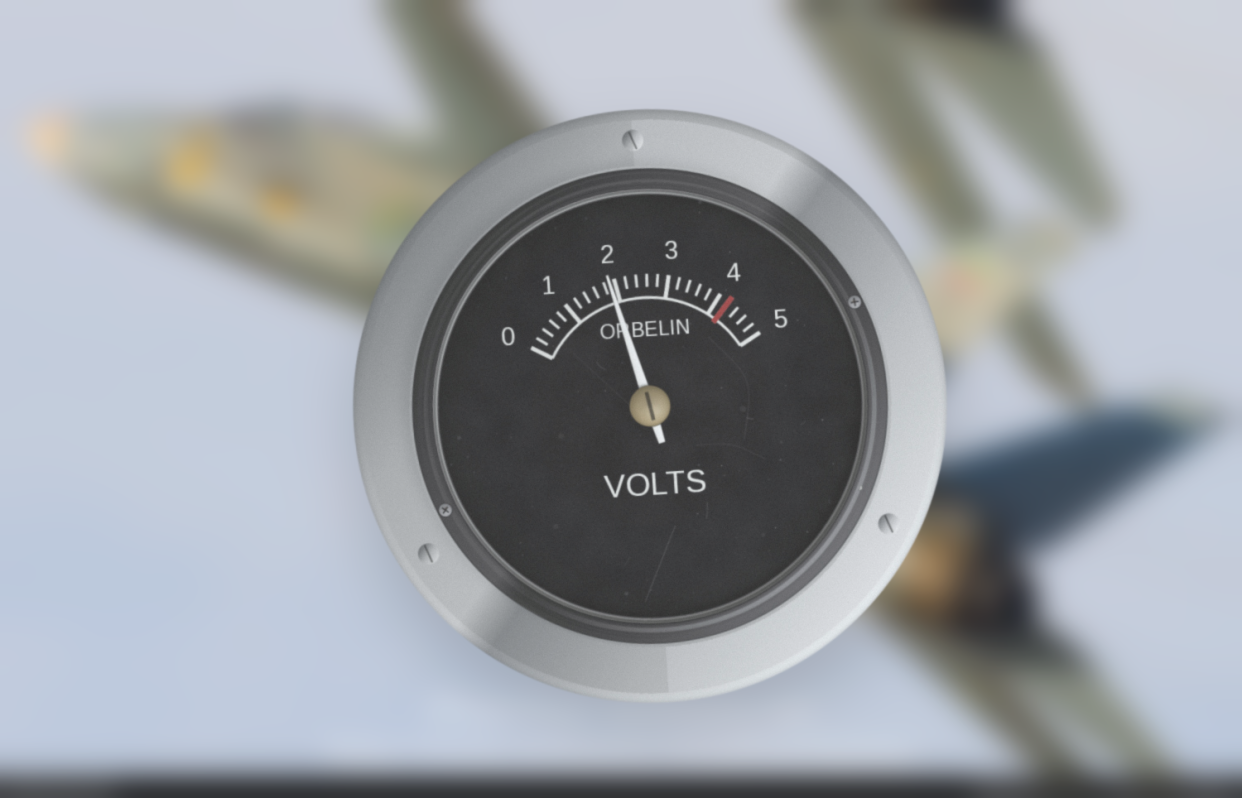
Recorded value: 1.9 V
